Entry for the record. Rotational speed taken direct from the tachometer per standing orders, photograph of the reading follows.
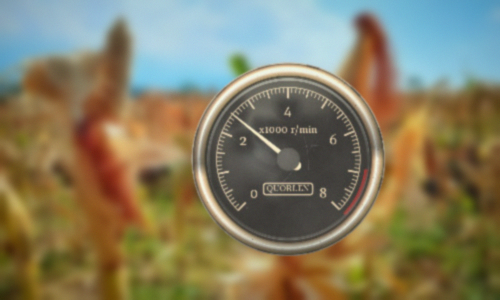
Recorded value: 2500 rpm
